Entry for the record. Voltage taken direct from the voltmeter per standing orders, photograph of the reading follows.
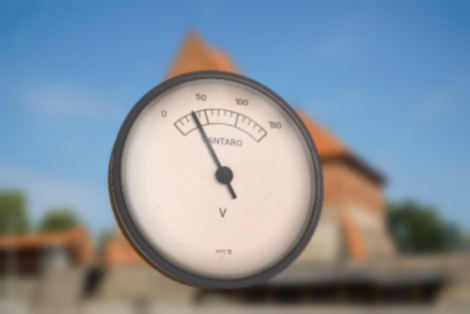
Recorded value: 30 V
